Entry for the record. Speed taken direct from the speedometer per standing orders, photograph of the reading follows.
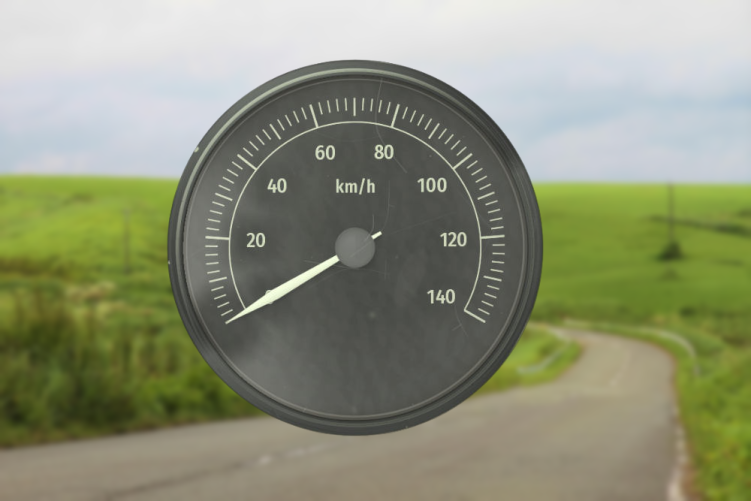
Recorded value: 0 km/h
